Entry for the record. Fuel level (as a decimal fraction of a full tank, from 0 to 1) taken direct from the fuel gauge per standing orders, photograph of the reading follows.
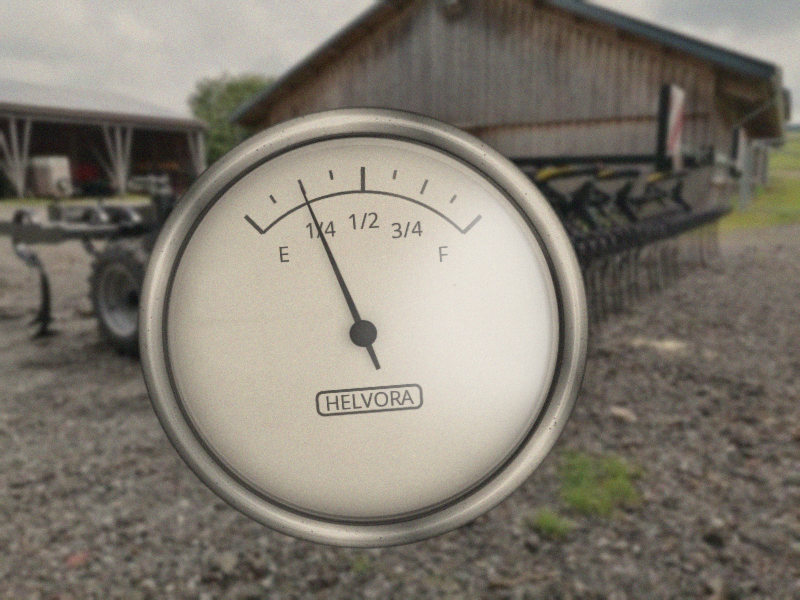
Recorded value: 0.25
